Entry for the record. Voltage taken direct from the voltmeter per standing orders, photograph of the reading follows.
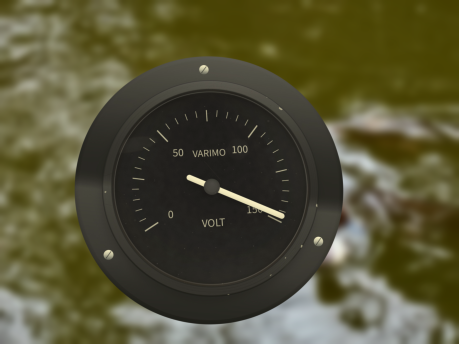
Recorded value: 147.5 V
